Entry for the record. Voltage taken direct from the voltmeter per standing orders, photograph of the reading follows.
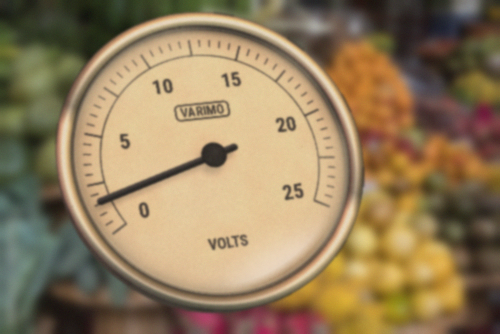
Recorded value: 1.5 V
